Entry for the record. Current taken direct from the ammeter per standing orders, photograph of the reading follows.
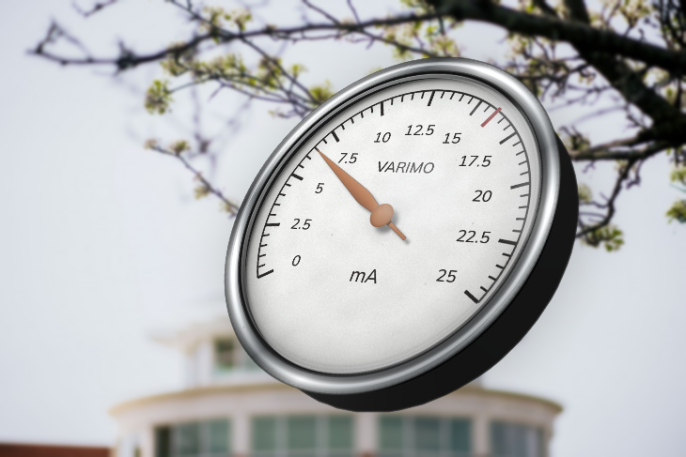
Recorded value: 6.5 mA
